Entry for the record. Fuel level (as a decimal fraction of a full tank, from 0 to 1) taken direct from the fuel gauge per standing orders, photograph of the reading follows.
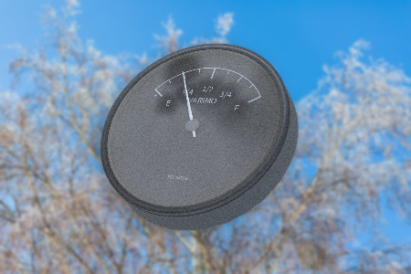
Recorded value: 0.25
